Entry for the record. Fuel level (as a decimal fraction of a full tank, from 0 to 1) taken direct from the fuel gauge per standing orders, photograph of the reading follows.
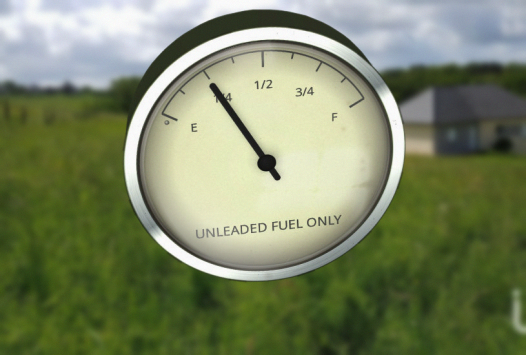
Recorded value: 0.25
